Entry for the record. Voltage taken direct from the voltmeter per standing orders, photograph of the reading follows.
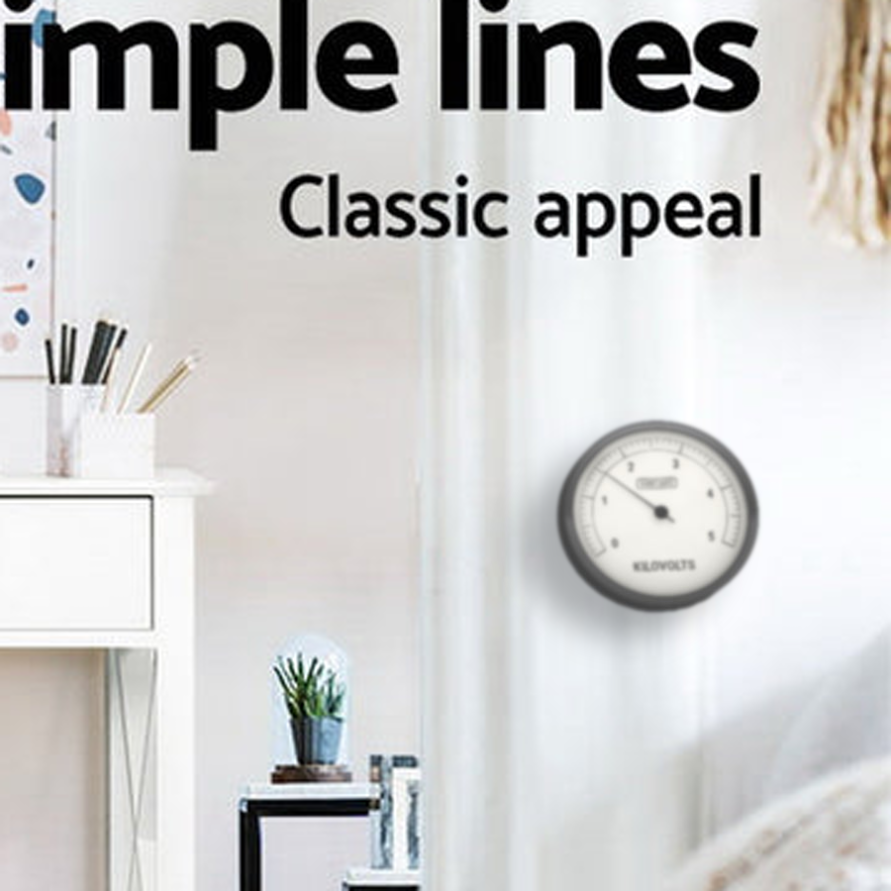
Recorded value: 1.5 kV
